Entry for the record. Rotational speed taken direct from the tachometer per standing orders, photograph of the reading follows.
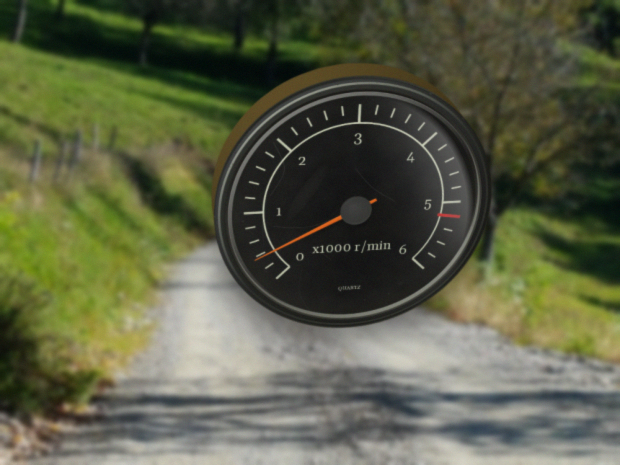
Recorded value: 400 rpm
